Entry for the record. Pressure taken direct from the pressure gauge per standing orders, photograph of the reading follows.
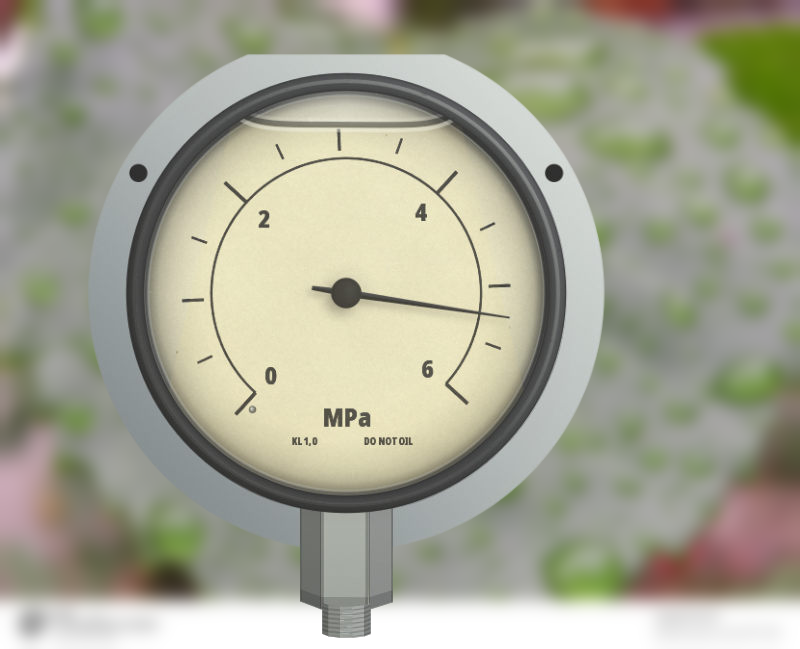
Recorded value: 5.25 MPa
